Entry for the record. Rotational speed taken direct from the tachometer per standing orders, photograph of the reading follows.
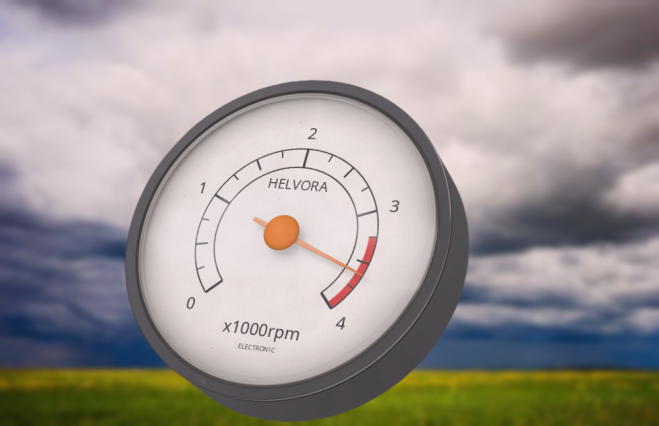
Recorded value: 3625 rpm
